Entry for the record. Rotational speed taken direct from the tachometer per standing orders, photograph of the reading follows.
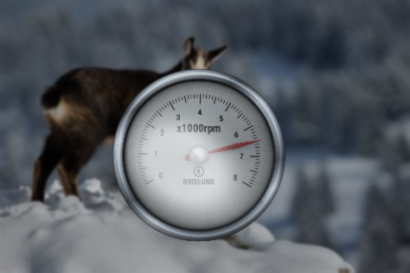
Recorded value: 6500 rpm
